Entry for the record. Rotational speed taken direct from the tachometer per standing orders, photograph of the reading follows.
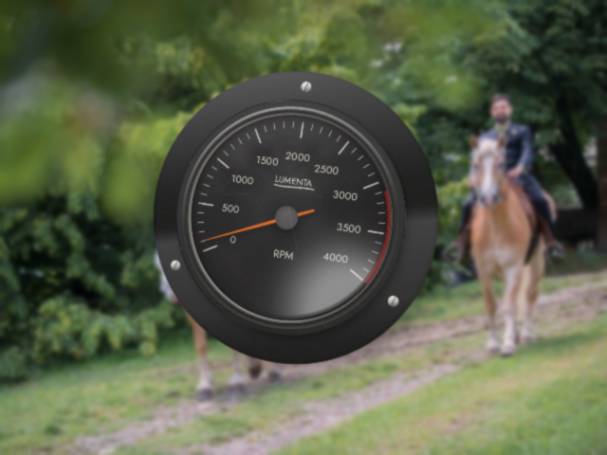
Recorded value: 100 rpm
